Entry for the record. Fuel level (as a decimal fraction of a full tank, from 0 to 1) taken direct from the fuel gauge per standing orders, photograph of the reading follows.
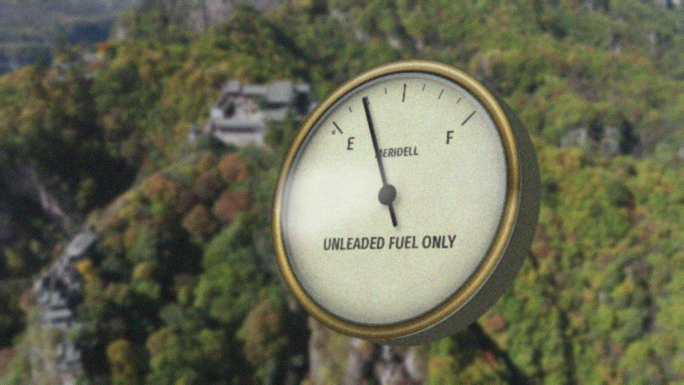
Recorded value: 0.25
